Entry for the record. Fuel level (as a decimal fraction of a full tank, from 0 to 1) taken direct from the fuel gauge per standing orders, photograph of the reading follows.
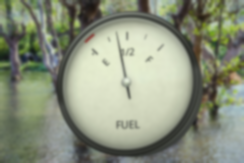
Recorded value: 0.375
